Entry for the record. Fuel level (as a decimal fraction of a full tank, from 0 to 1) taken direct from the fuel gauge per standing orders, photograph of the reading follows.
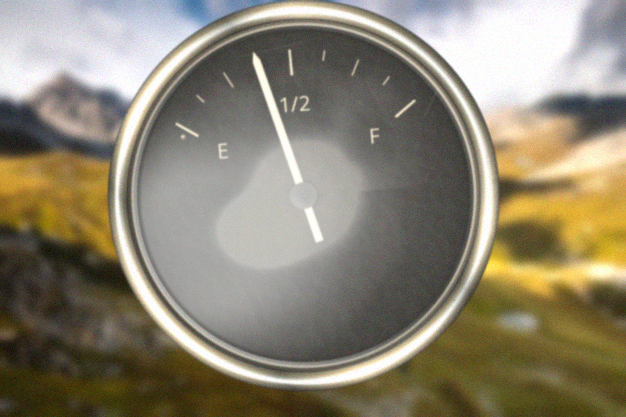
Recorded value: 0.375
